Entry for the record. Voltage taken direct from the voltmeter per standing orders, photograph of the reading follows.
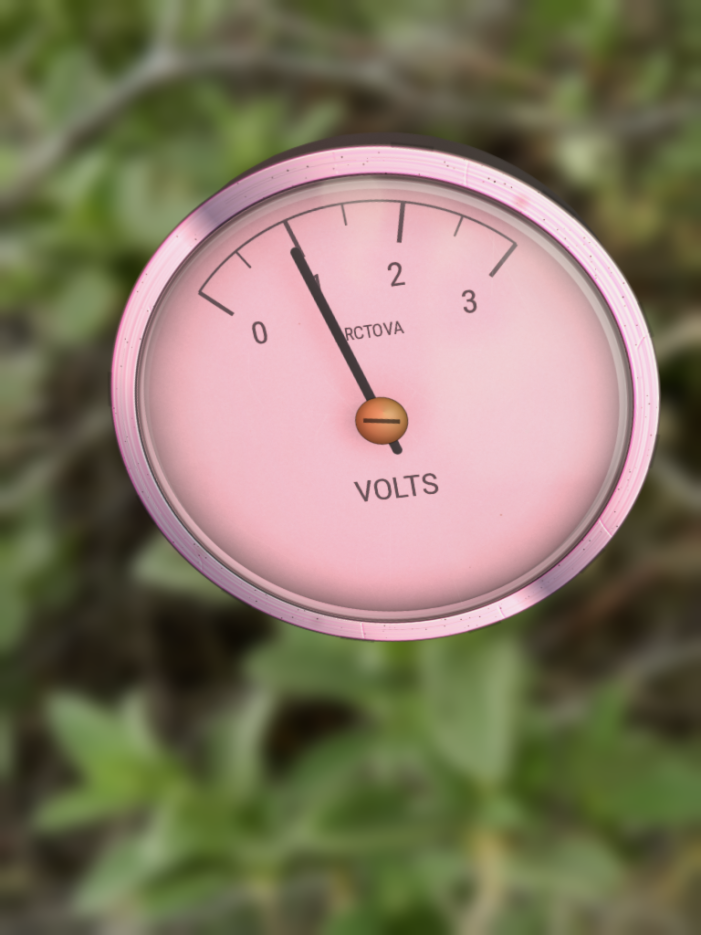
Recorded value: 1 V
